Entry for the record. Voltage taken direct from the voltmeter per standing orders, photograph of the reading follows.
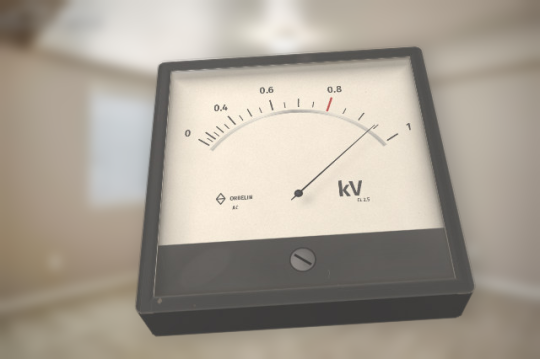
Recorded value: 0.95 kV
